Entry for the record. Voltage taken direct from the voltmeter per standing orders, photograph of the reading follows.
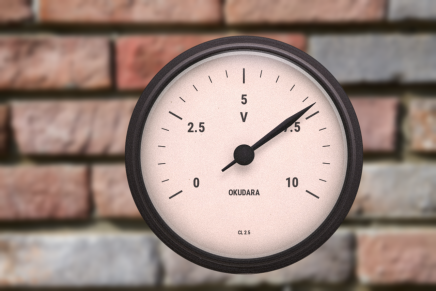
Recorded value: 7.25 V
